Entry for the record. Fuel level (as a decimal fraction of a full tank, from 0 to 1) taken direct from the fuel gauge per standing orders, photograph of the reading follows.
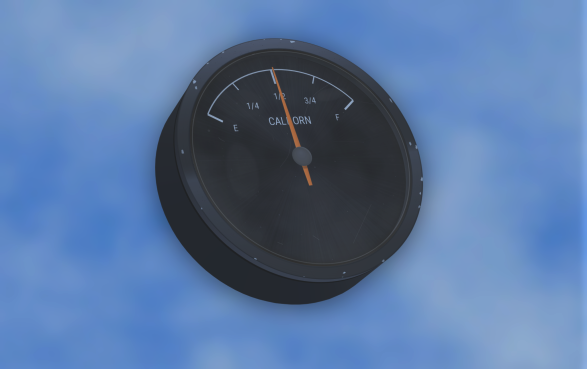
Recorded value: 0.5
